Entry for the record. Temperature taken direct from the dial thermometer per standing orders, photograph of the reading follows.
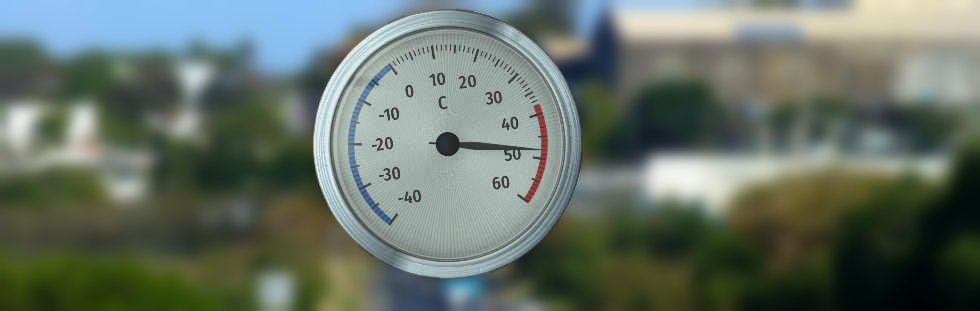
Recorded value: 48 °C
